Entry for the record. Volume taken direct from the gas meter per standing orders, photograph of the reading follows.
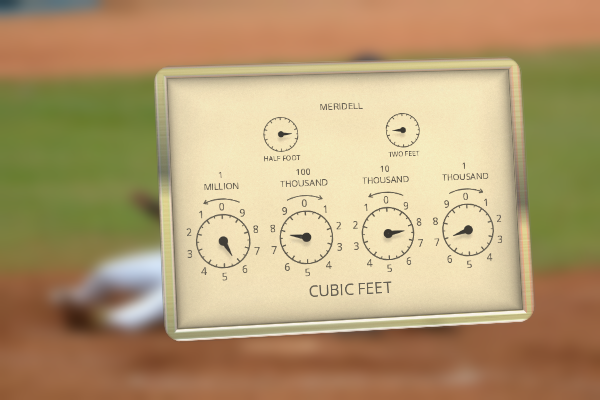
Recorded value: 577700 ft³
